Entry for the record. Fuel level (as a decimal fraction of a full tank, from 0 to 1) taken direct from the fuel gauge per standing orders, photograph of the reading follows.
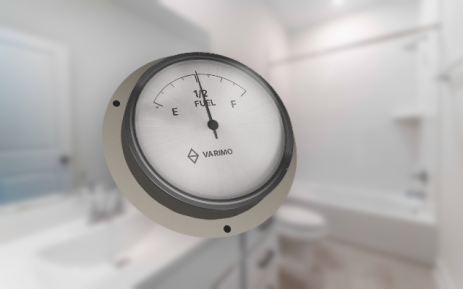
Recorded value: 0.5
